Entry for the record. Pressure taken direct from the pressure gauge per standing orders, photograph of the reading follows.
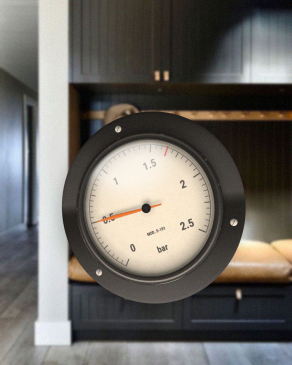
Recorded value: 0.5 bar
